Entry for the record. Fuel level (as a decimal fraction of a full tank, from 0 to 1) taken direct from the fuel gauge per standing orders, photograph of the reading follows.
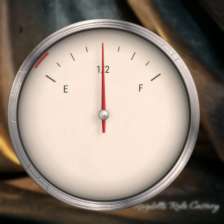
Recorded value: 0.5
